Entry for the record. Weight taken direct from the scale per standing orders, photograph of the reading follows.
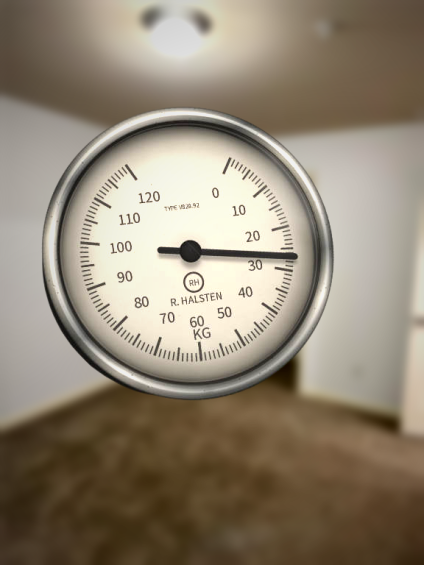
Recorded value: 27 kg
